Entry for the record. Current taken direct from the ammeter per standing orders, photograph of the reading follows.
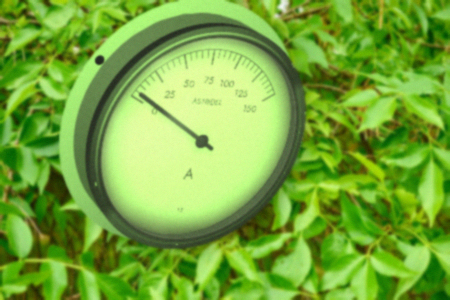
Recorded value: 5 A
